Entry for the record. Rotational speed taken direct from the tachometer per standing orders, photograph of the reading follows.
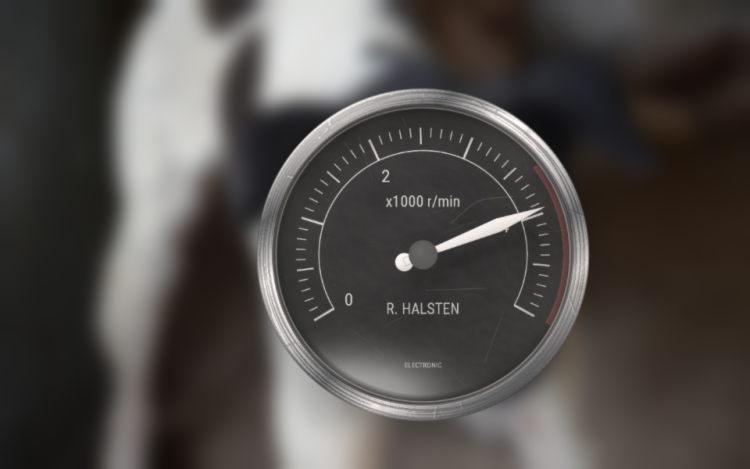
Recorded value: 3950 rpm
